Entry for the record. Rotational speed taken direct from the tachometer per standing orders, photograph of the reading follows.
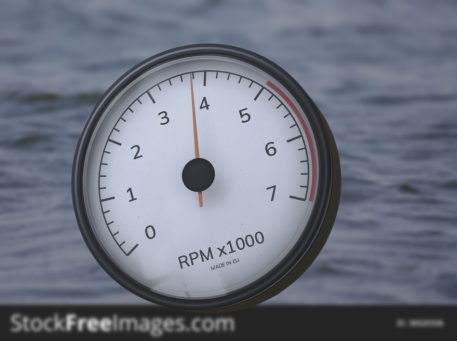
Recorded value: 3800 rpm
